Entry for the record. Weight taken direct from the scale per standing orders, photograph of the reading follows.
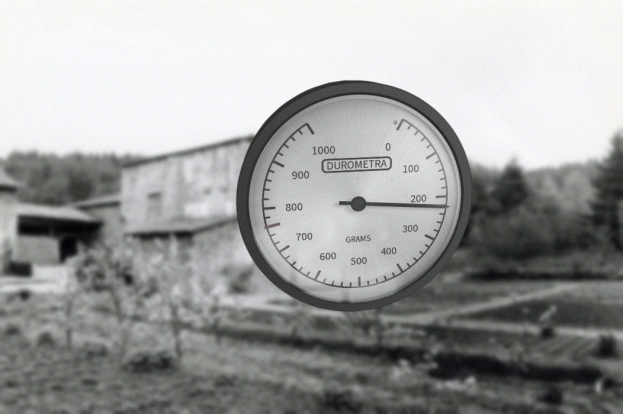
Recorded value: 220 g
